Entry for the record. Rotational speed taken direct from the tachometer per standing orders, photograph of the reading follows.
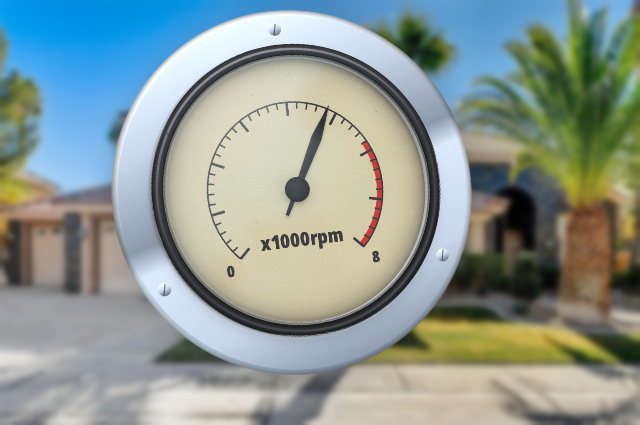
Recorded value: 4800 rpm
